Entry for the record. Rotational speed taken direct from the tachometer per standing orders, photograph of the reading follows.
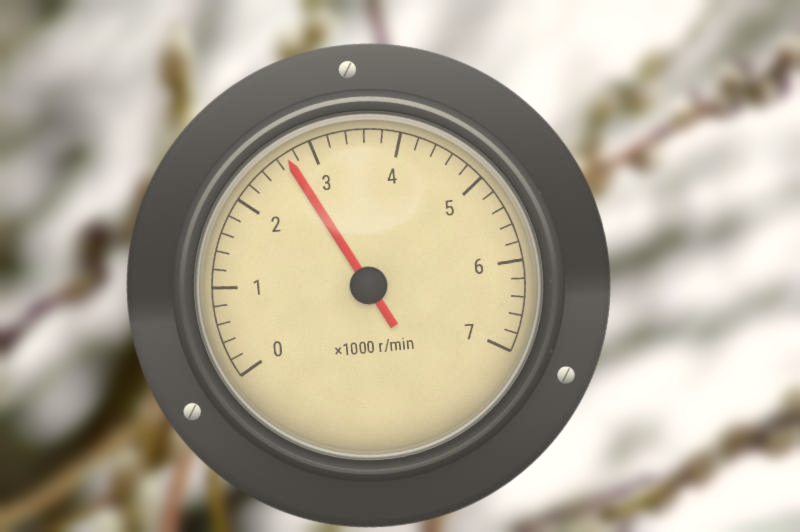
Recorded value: 2700 rpm
